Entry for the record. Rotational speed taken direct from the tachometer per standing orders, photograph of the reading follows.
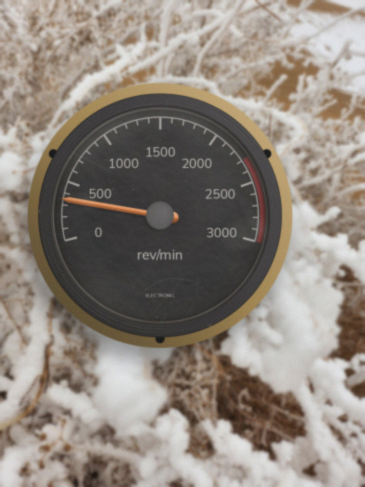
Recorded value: 350 rpm
